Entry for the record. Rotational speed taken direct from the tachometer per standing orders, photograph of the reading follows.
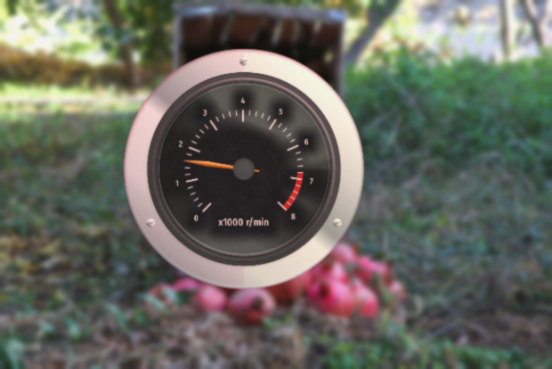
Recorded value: 1600 rpm
